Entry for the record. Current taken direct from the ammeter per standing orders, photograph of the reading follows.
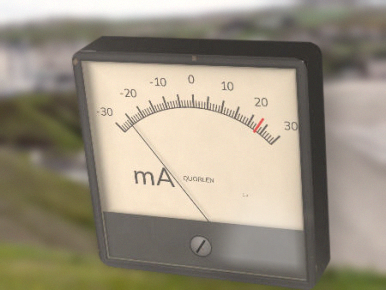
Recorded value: -25 mA
